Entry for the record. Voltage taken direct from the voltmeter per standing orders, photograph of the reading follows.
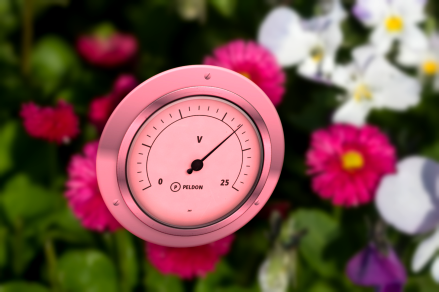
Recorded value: 17 V
